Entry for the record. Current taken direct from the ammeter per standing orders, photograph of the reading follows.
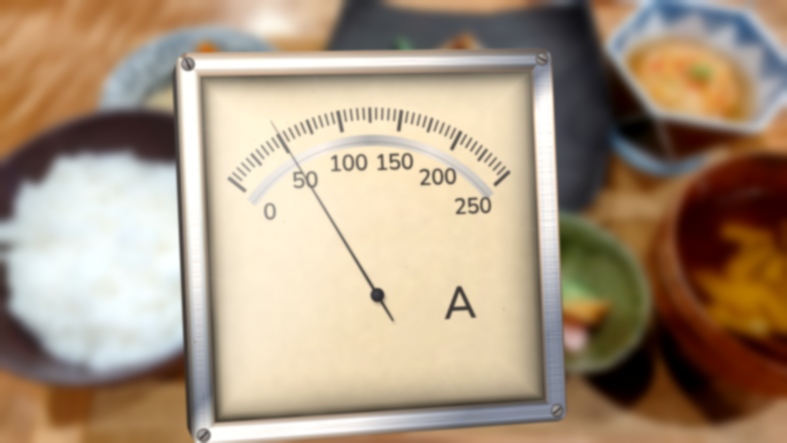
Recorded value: 50 A
